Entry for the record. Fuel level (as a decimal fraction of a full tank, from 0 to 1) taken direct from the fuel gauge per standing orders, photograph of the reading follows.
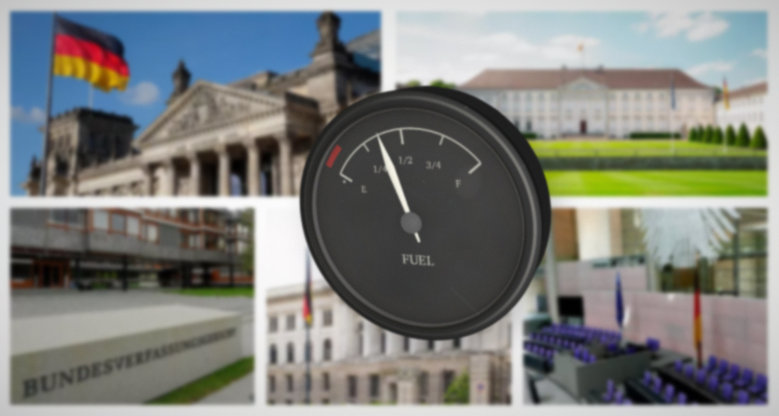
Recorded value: 0.375
